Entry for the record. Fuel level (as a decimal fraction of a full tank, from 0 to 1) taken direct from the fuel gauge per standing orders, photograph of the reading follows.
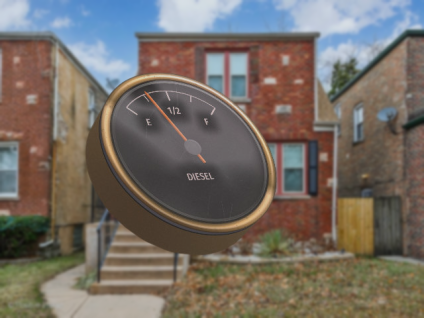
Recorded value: 0.25
